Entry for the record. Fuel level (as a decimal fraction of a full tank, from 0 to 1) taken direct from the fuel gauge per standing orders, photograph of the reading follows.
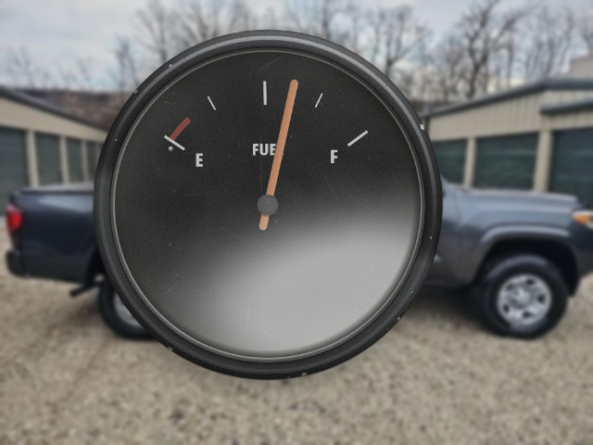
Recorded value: 0.625
